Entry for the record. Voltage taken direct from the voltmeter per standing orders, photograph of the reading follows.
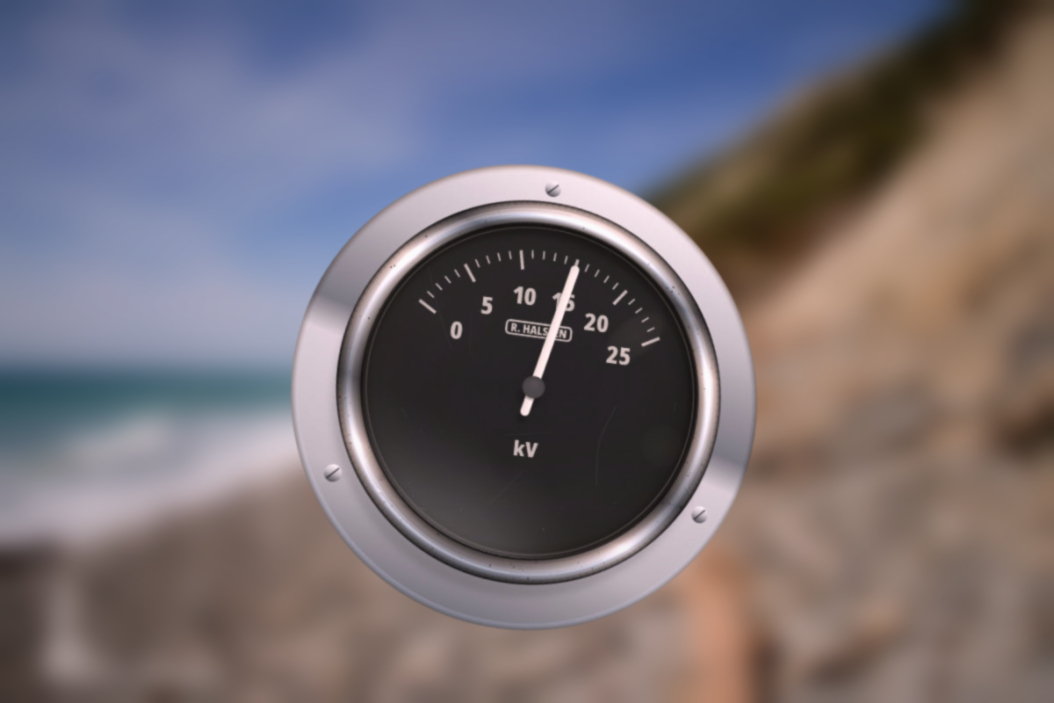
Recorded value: 15 kV
